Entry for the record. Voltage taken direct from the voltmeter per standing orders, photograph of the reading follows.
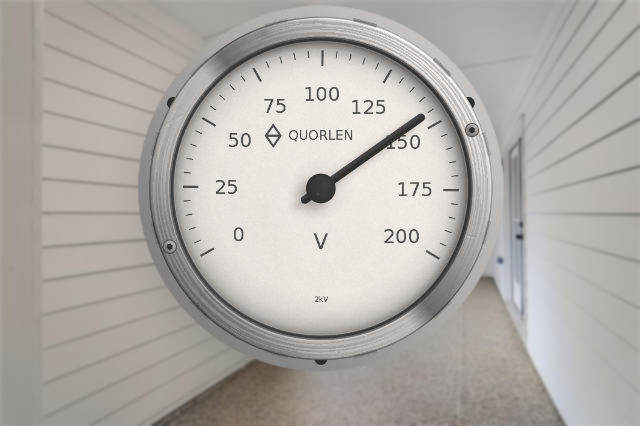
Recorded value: 145 V
